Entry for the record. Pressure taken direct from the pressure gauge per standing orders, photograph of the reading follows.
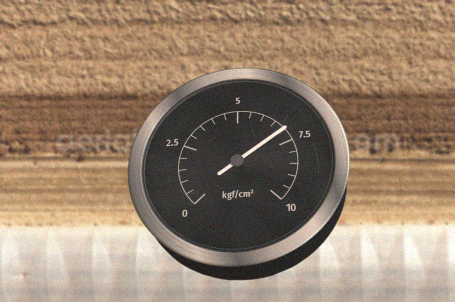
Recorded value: 7 kg/cm²
